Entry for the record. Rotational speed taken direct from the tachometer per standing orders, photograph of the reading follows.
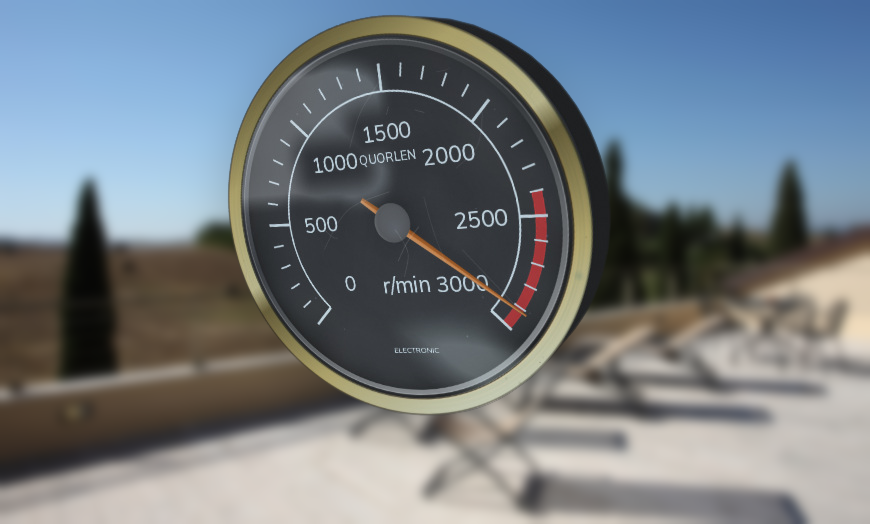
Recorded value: 2900 rpm
